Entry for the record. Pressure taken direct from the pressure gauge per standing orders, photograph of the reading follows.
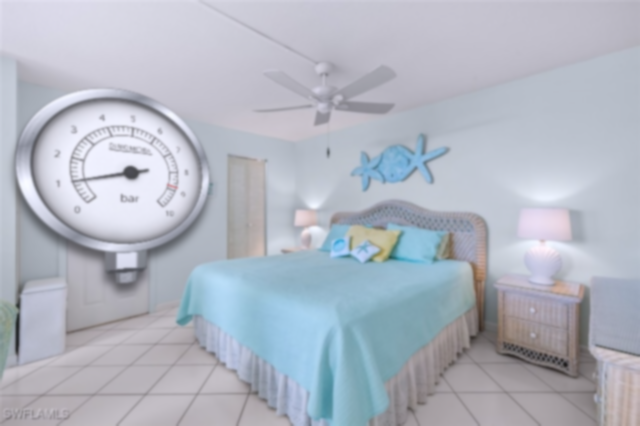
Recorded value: 1 bar
